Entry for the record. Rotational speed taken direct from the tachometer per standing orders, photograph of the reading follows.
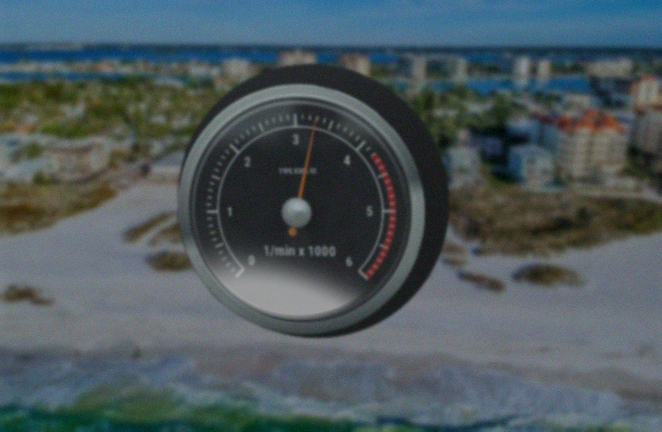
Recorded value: 3300 rpm
